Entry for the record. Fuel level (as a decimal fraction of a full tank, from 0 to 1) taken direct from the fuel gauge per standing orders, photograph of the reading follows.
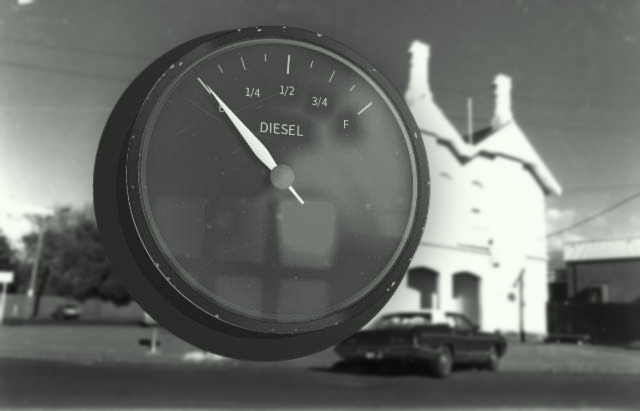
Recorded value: 0
